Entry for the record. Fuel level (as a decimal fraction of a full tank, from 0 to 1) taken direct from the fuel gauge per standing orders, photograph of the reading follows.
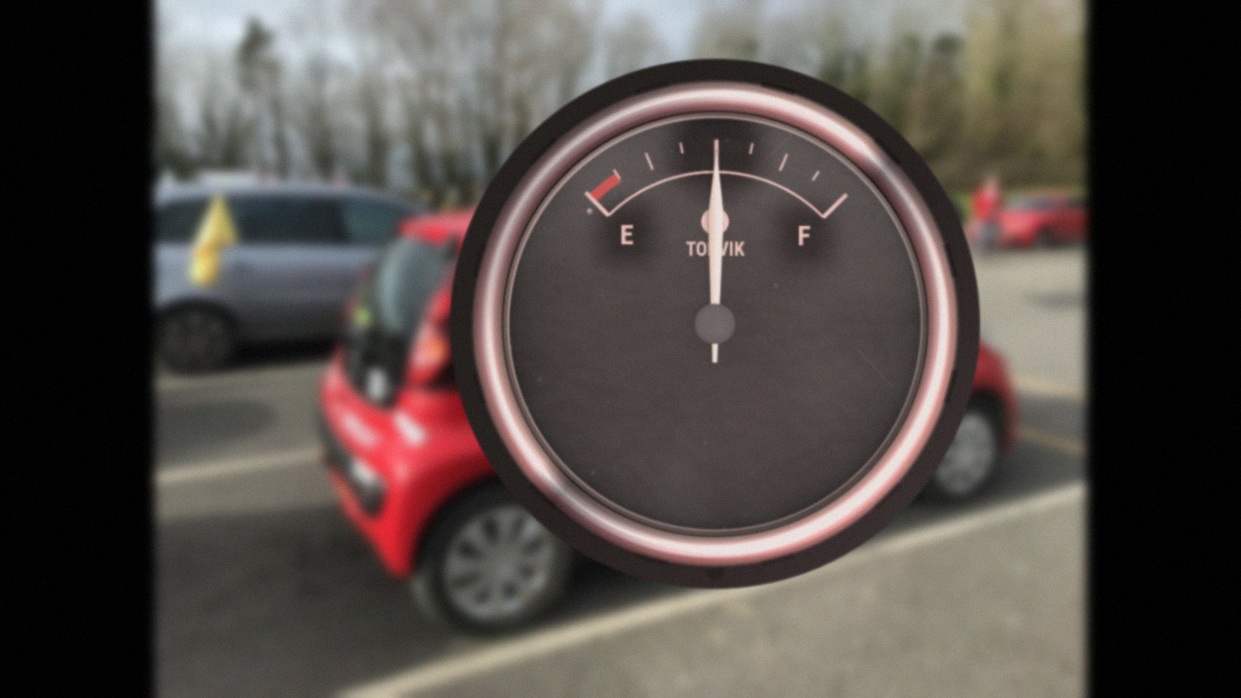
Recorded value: 0.5
